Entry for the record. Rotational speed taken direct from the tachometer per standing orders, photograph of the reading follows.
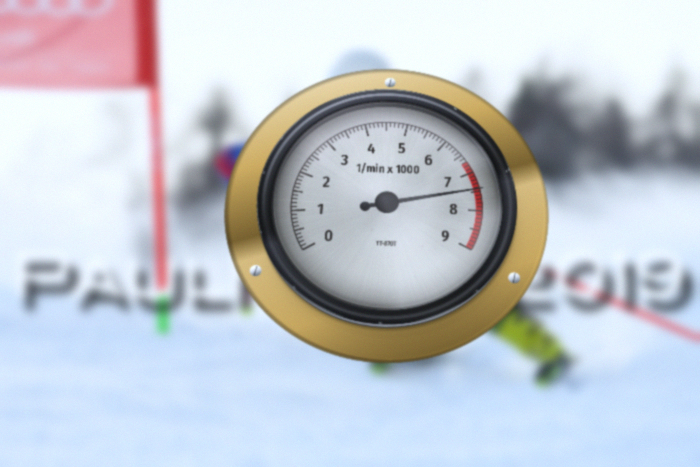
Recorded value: 7500 rpm
